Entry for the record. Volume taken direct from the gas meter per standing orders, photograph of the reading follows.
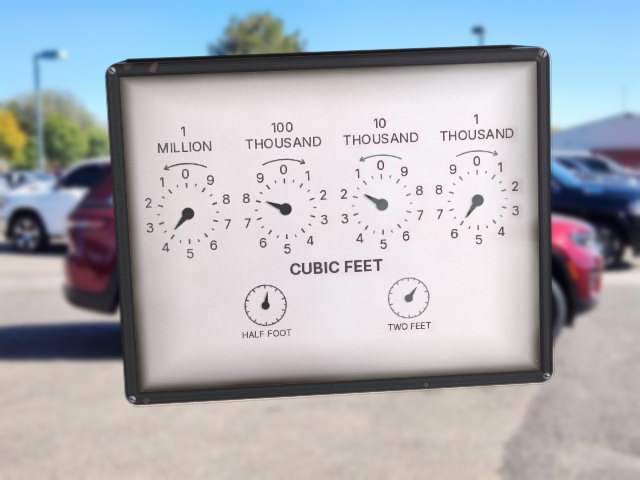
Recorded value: 381600 ft³
